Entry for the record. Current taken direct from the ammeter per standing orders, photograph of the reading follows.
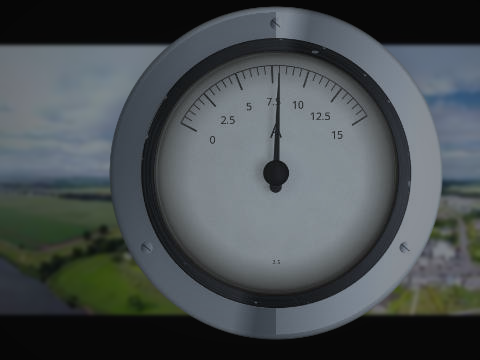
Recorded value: 8 A
